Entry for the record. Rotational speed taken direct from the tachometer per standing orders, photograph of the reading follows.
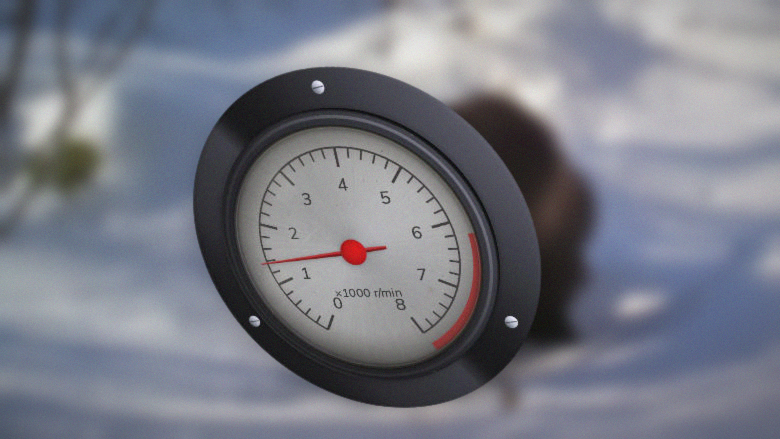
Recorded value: 1400 rpm
